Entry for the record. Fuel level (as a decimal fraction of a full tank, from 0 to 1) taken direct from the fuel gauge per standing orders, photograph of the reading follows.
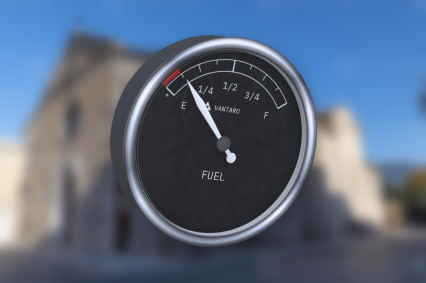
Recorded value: 0.125
